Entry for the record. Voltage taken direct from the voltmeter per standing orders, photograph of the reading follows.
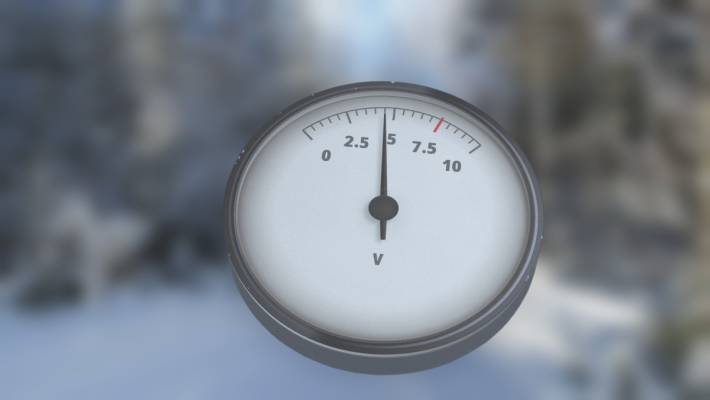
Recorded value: 4.5 V
